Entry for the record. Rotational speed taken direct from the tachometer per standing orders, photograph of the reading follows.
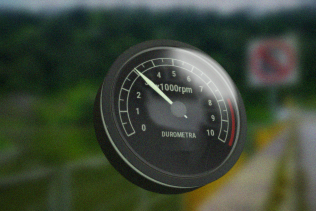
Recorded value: 3000 rpm
